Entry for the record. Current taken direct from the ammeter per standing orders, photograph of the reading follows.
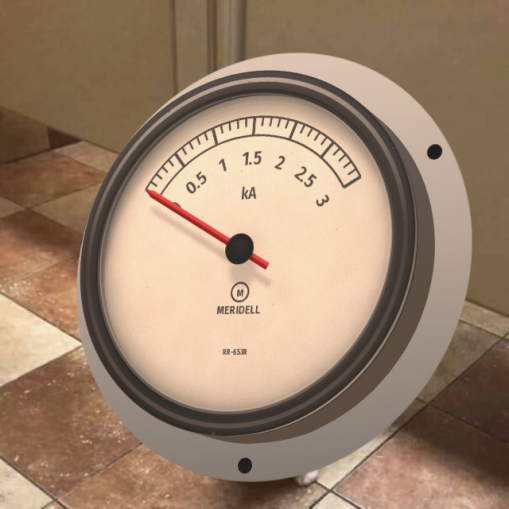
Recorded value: 0 kA
